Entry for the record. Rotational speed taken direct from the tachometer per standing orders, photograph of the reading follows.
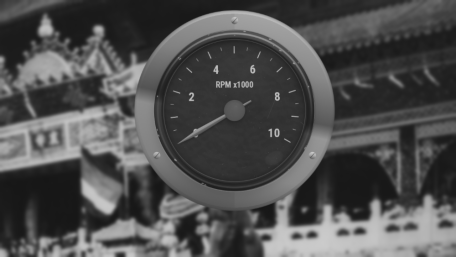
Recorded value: 0 rpm
